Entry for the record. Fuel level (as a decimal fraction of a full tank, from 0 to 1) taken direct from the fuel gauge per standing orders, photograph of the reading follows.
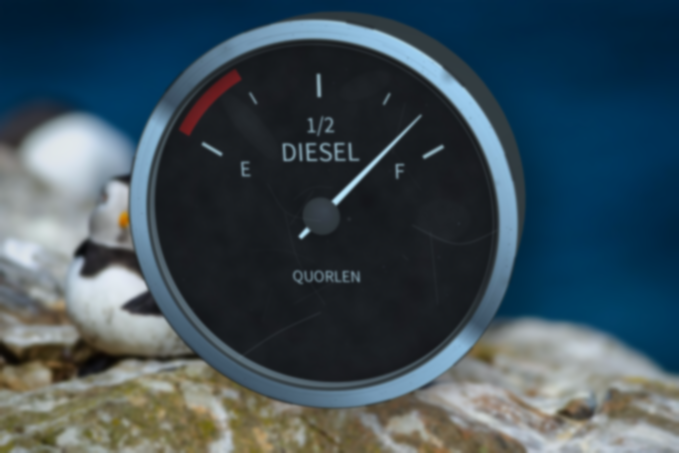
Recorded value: 0.875
